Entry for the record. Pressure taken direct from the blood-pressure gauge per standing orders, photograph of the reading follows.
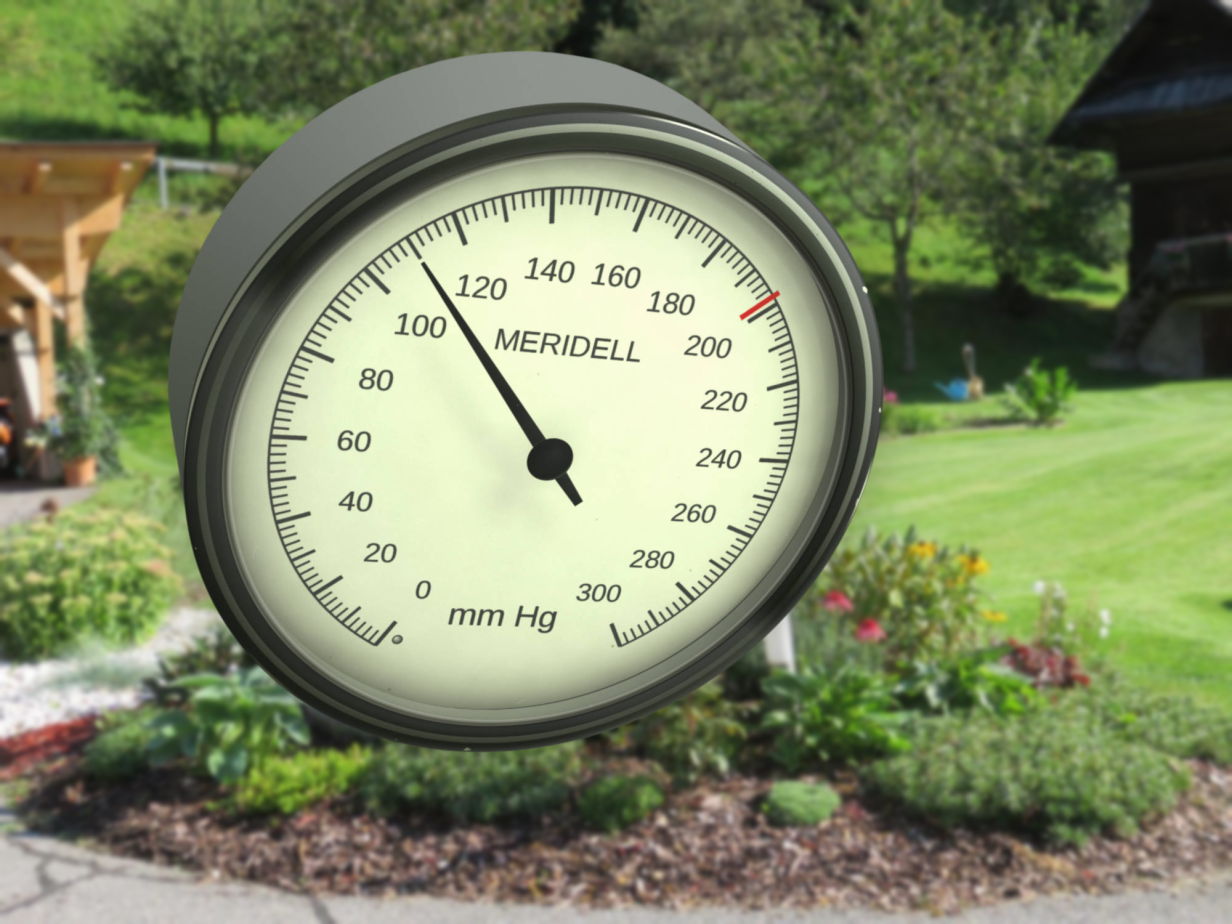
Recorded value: 110 mmHg
